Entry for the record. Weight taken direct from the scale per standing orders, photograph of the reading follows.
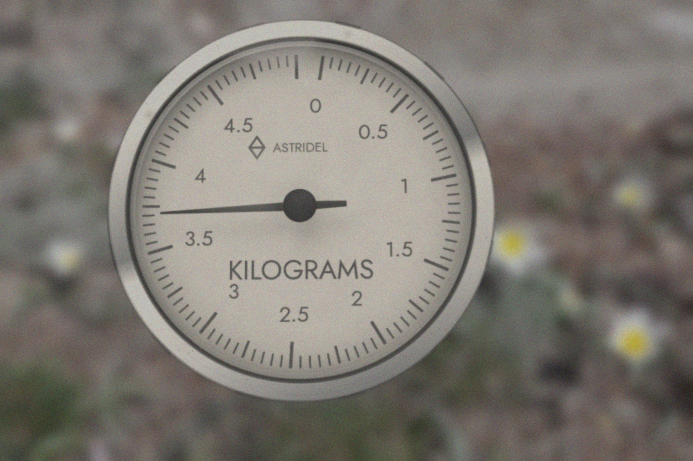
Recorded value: 3.7 kg
